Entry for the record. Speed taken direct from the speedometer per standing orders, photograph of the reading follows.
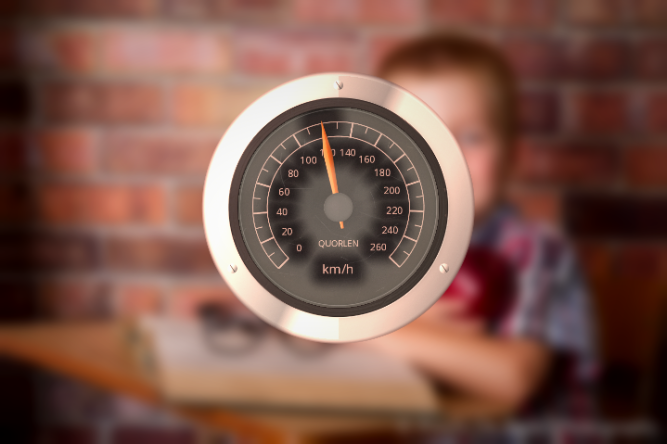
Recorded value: 120 km/h
